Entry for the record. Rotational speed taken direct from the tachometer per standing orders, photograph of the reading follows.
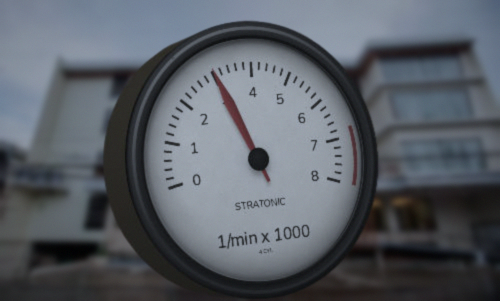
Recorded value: 3000 rpm
